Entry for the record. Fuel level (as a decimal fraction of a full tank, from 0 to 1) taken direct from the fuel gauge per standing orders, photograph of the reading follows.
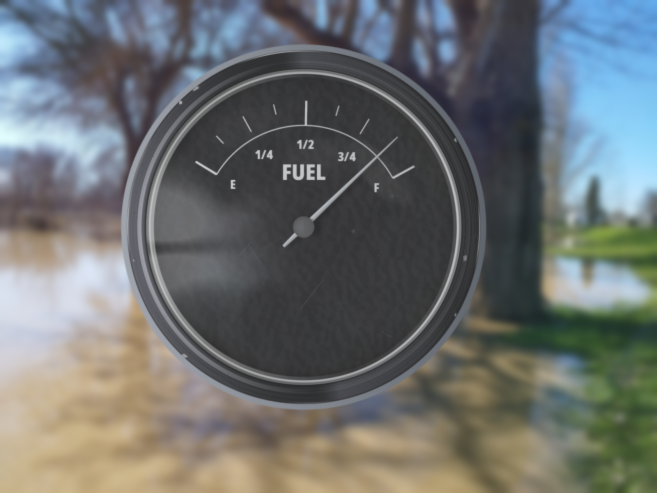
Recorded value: 0.875
